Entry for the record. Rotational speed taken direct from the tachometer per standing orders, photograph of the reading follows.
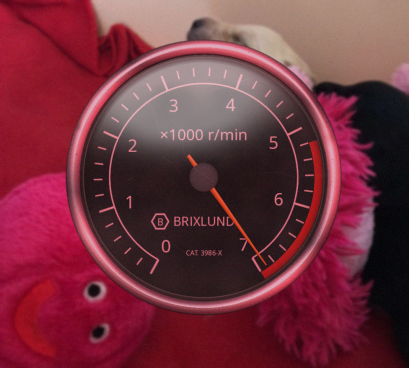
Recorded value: 6900 rpm
